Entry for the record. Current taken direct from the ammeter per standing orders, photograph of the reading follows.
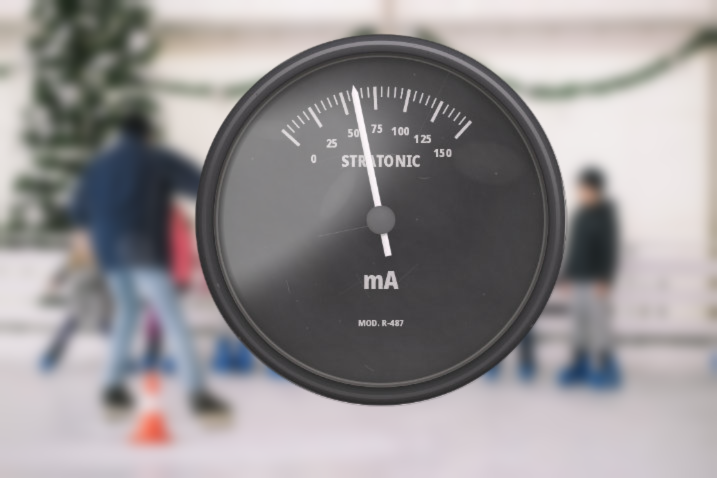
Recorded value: 60 mA
